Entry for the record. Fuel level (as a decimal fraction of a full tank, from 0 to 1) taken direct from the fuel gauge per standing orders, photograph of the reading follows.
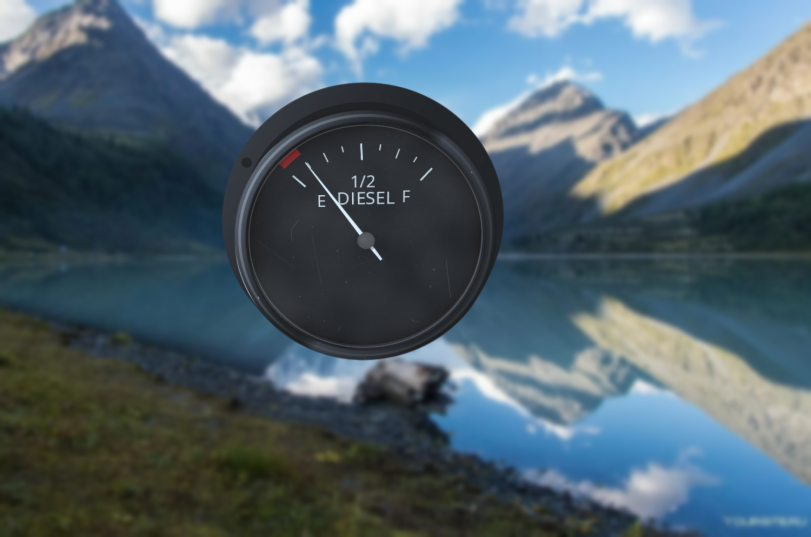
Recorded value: 0.125
